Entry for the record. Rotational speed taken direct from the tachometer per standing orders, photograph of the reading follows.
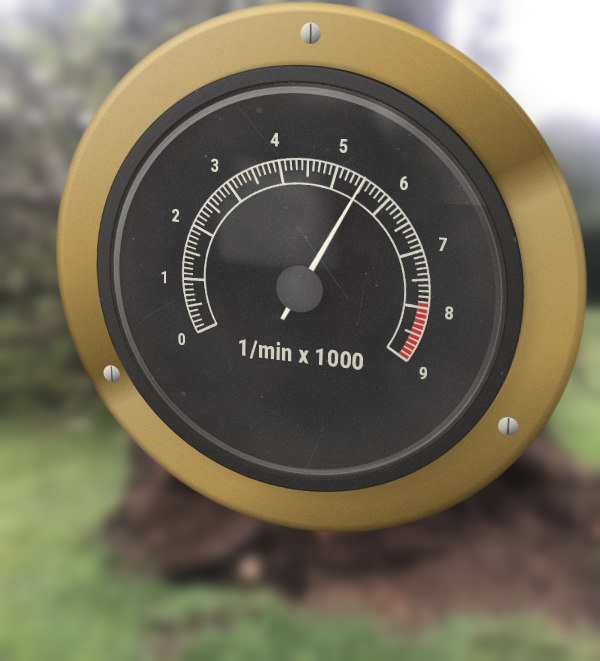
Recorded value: 5500 rpm
